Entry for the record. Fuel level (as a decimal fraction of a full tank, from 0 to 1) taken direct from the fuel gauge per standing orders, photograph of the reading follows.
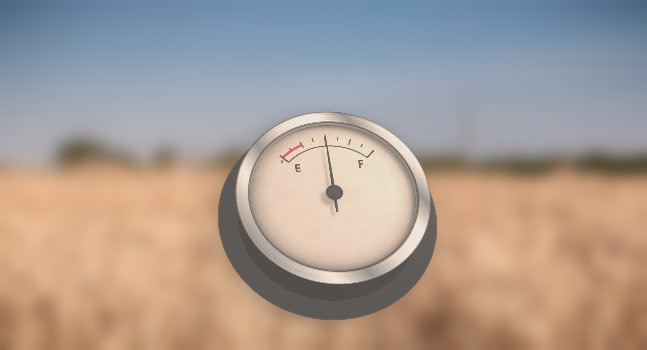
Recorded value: 0.5
